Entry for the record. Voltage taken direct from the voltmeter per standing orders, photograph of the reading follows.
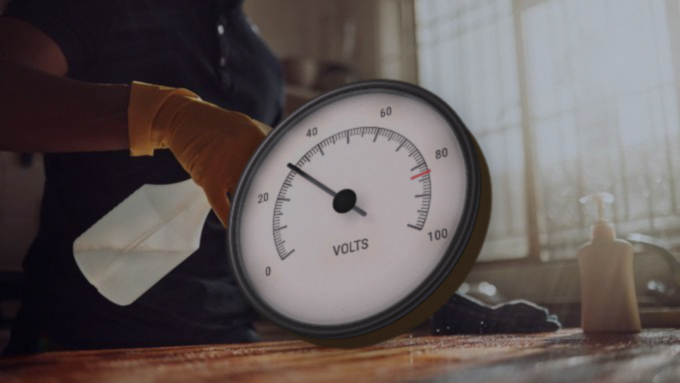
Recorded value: 30 V
